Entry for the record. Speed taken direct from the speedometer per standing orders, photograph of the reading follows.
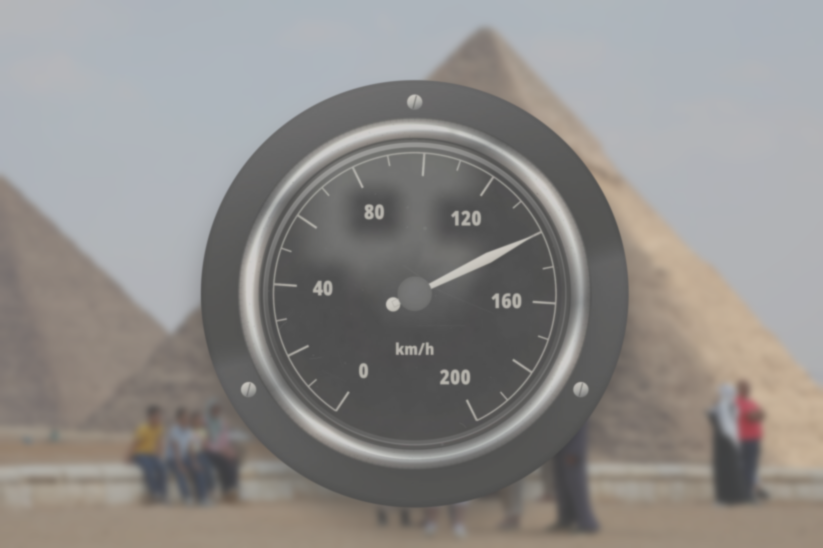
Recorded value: 140 km/h
